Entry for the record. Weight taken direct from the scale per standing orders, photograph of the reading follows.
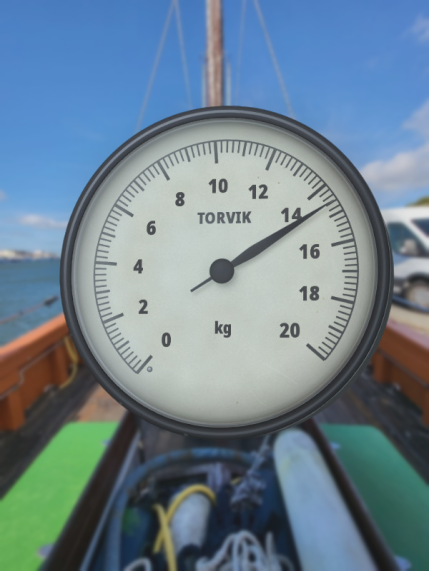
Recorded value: 14.6 kg
